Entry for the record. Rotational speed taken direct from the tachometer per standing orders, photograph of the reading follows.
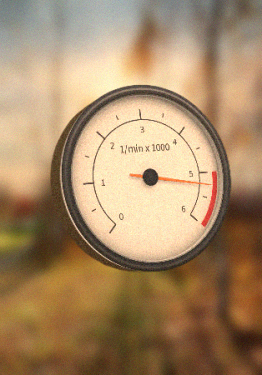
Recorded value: 5250 rpm
